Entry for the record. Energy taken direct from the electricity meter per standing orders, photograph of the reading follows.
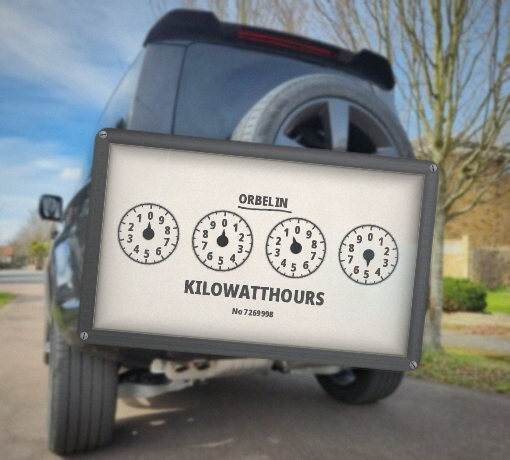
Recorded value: 5 kWh
